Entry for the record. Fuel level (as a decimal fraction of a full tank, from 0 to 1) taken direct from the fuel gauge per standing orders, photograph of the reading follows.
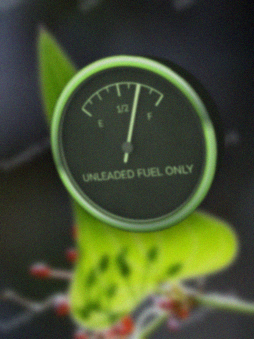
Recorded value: 0.75
